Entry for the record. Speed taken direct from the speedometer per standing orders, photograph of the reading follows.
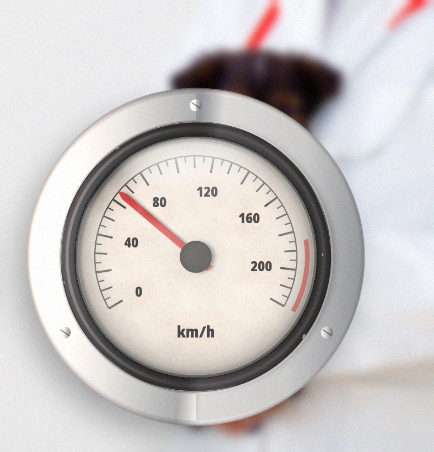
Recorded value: 65 km/h
